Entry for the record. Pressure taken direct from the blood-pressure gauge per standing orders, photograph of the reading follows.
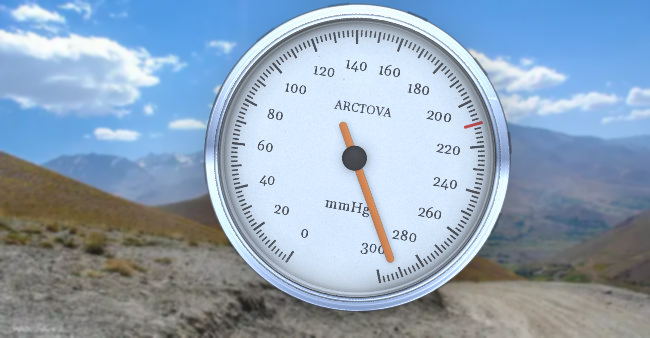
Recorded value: 292 mmHg
